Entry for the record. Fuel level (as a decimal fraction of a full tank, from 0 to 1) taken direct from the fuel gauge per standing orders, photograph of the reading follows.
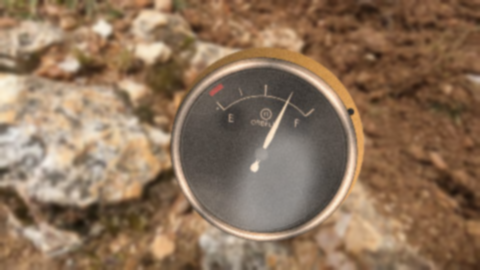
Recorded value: 0.75
